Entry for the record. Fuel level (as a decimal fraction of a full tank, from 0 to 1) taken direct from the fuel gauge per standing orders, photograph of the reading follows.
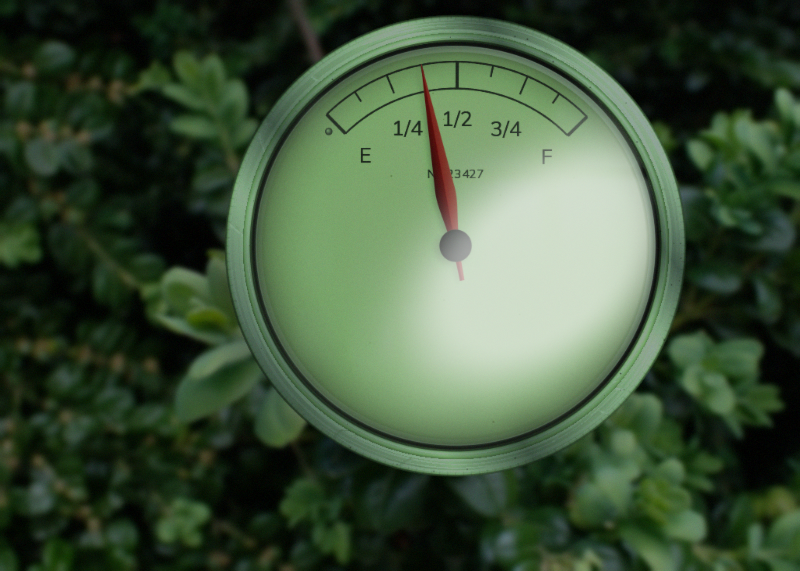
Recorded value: 0.375
